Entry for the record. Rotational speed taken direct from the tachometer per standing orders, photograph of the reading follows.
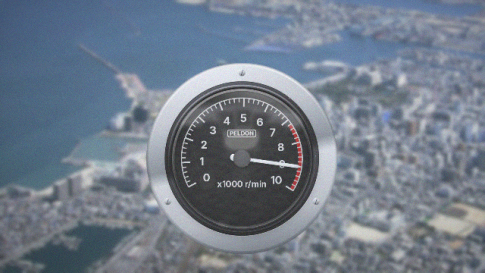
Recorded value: 9000 rpm
